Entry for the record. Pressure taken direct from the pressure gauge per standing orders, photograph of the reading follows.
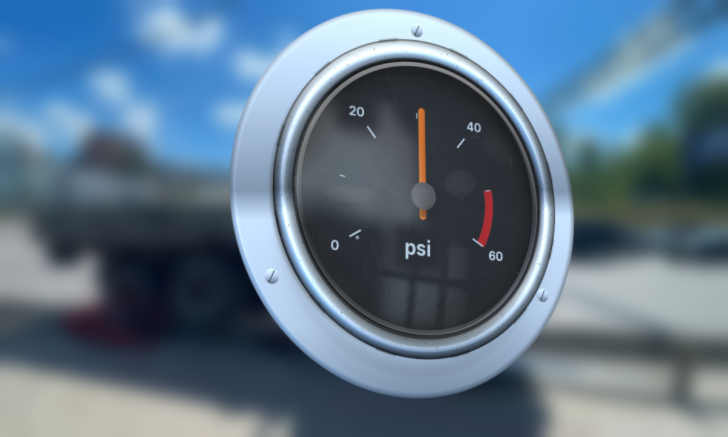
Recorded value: 30 psi
